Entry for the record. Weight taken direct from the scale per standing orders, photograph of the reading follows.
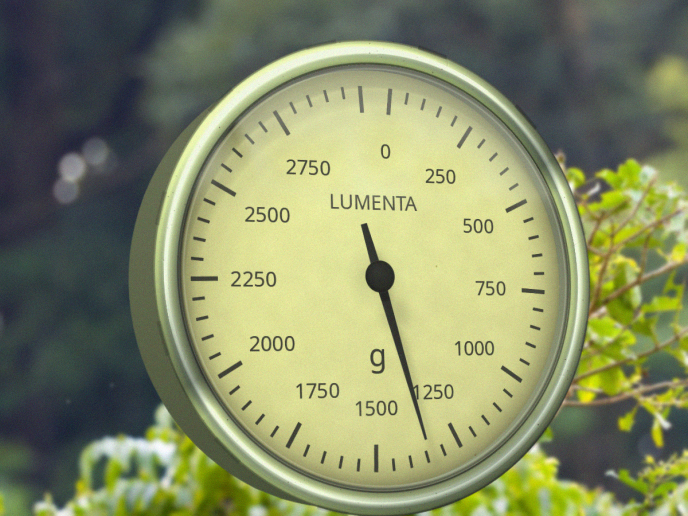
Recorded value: 1350 g
